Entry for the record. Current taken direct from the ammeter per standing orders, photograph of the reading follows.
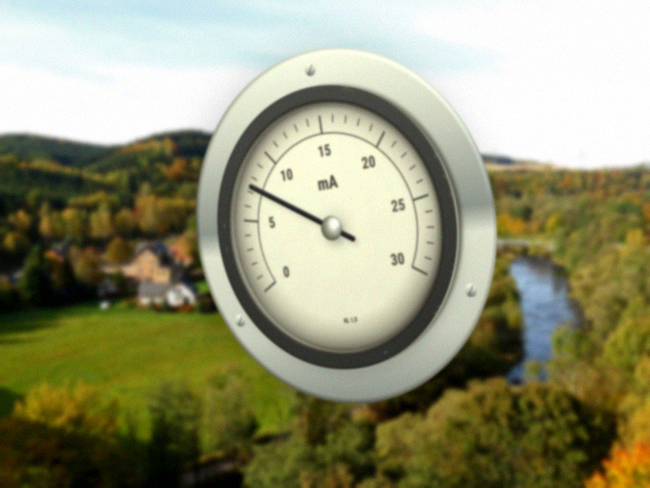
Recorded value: 7.5 mA
